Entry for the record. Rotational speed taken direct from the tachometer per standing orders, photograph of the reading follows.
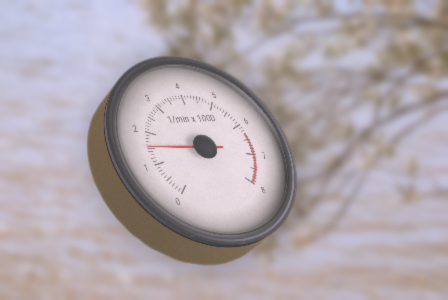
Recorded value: 1500 rpm
